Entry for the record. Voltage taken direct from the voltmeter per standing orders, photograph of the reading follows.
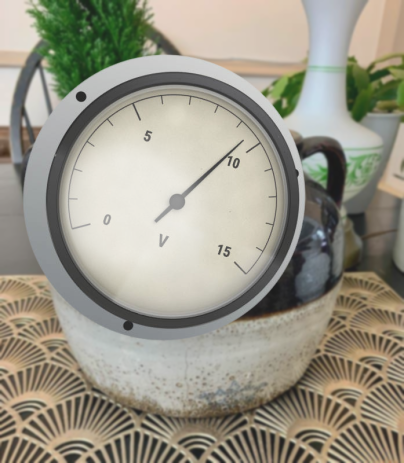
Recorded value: 9.5 V
